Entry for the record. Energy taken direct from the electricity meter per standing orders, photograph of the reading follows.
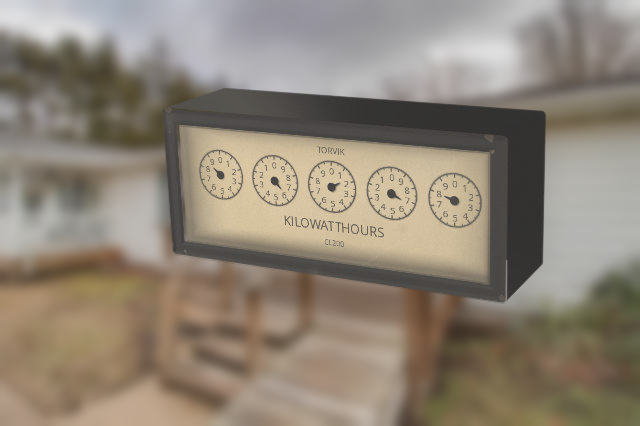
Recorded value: 86168 kWh
